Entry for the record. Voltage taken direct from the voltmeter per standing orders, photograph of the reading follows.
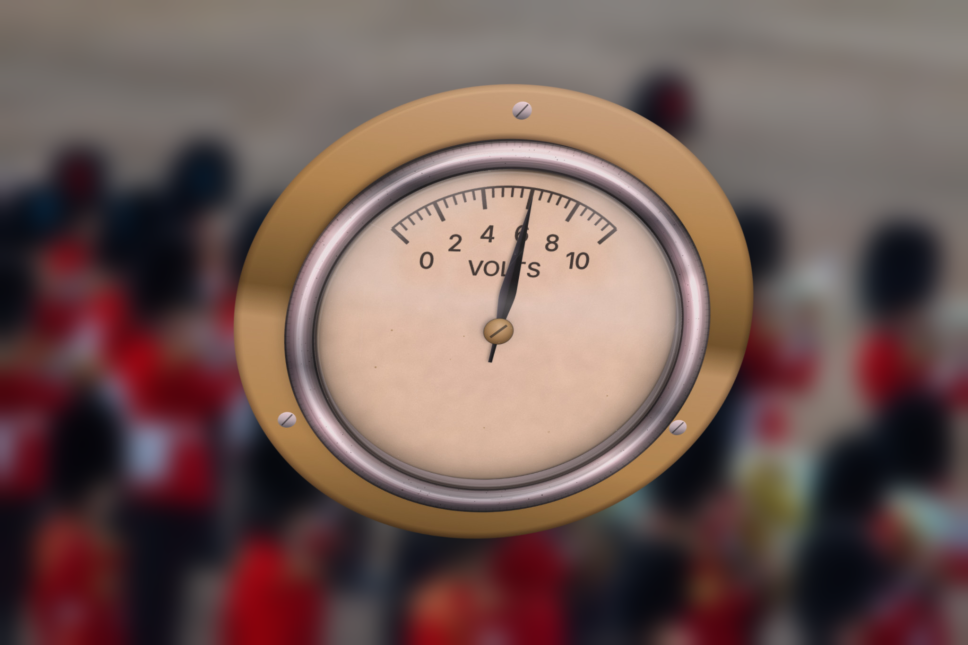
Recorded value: 6 V
